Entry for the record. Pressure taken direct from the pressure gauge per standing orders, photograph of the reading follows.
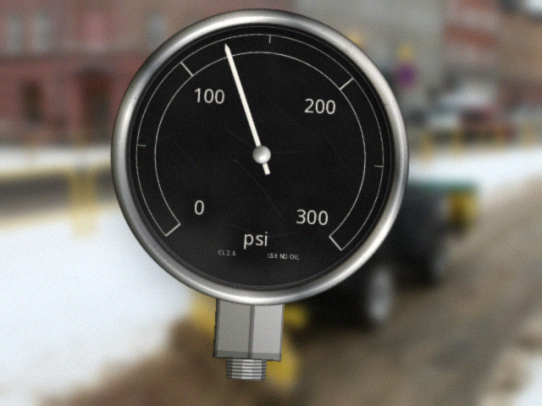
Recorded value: 125 psi
